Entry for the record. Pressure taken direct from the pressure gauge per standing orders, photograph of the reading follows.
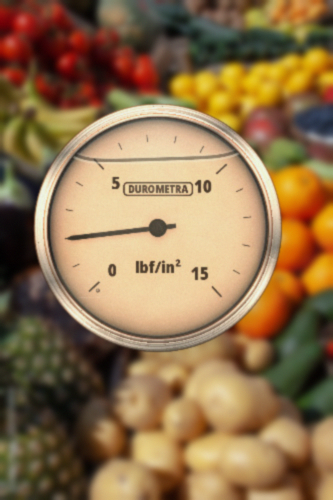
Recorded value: 2 psi
